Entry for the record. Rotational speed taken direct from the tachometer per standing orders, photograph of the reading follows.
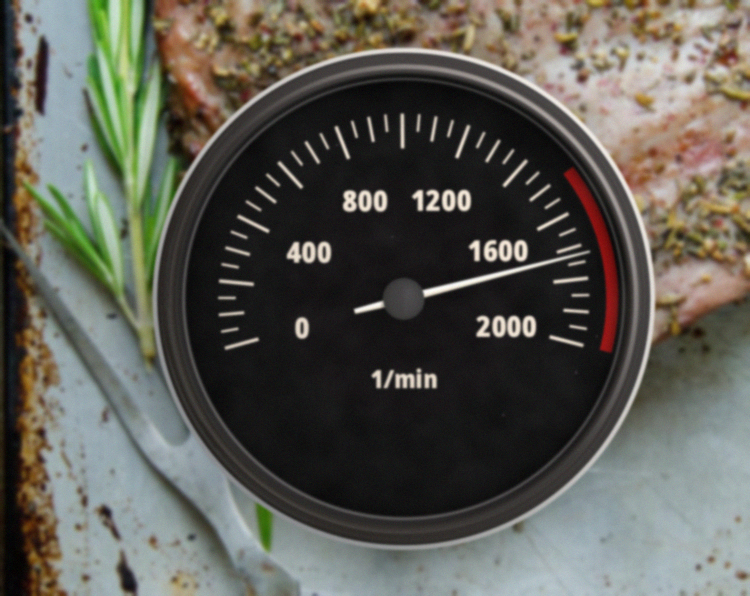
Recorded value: 1725 rpm
